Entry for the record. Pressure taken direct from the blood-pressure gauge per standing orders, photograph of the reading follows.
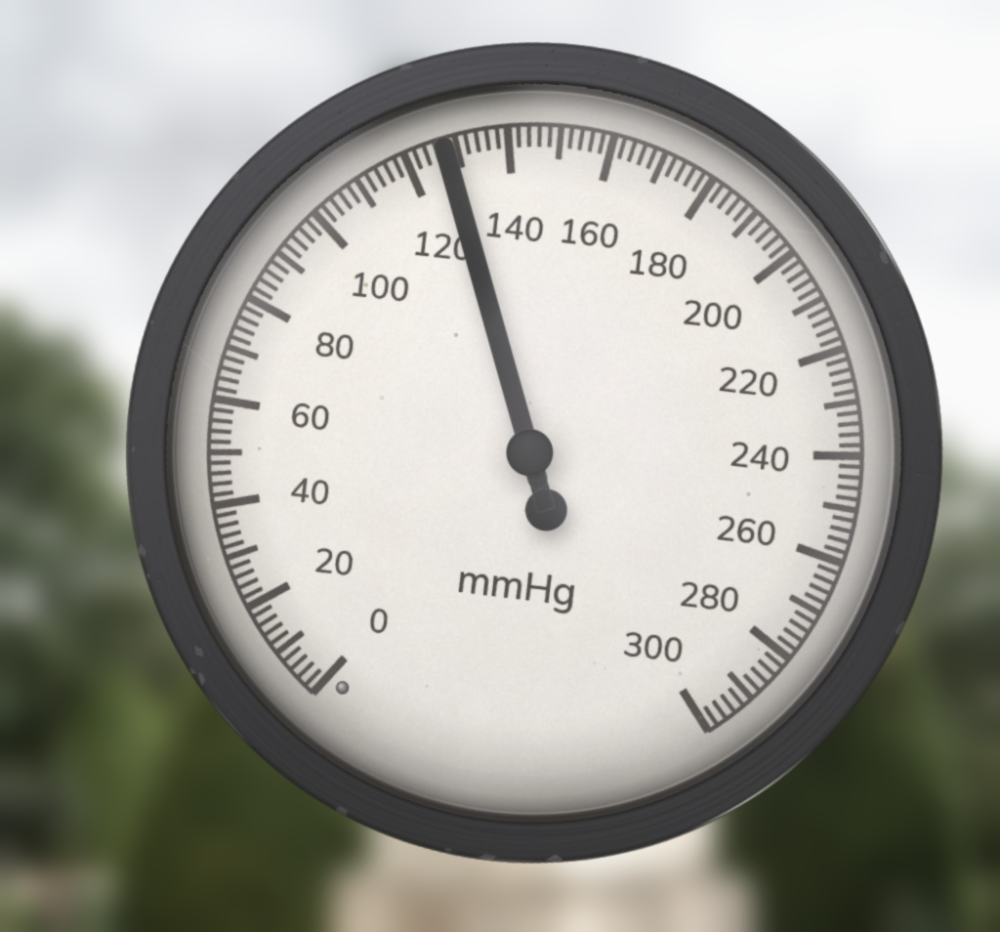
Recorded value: 128 mmHg
